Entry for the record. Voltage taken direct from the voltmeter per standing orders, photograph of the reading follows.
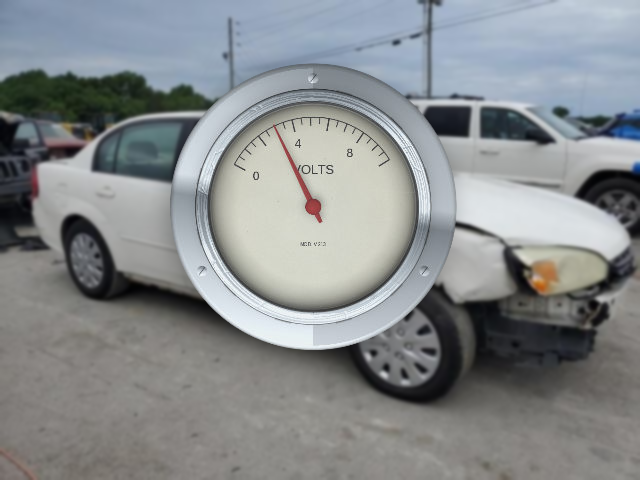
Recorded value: 3 V
